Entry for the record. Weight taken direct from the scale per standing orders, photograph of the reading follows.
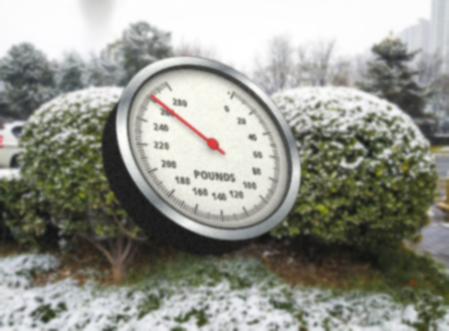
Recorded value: 260 lb
